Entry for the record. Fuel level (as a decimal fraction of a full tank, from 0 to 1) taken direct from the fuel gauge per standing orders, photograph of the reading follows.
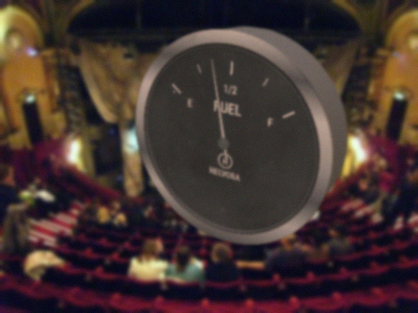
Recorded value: 0.375
